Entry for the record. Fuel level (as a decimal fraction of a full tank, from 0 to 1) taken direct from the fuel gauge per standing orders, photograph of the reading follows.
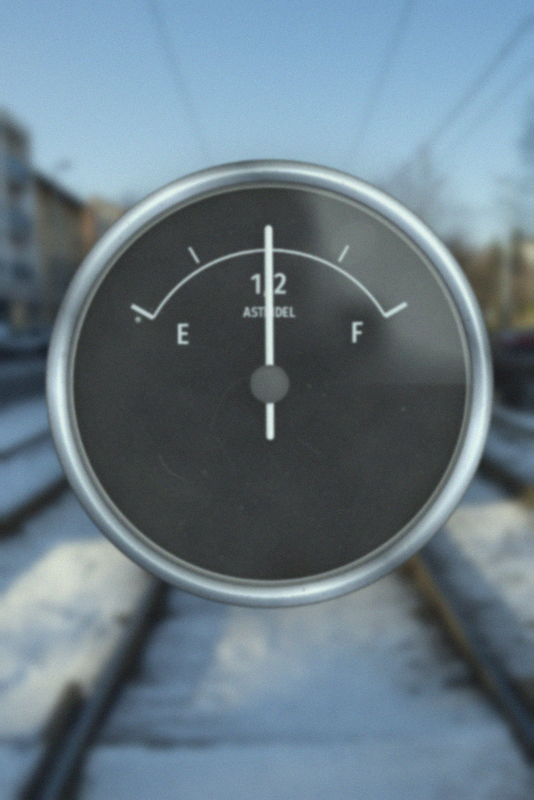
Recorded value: 0.5
